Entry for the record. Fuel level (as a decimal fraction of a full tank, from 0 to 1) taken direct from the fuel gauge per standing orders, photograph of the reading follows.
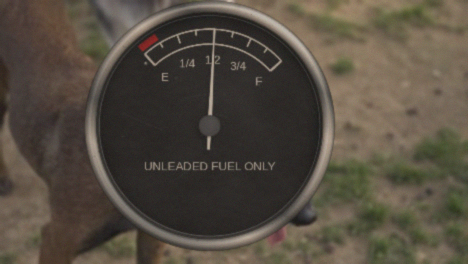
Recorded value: 0.5
